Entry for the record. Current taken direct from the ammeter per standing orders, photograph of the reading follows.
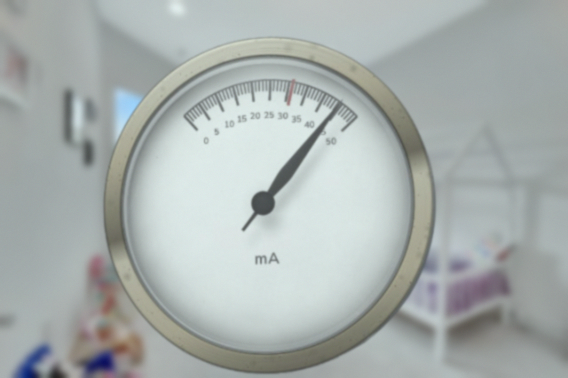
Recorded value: 45 mA
